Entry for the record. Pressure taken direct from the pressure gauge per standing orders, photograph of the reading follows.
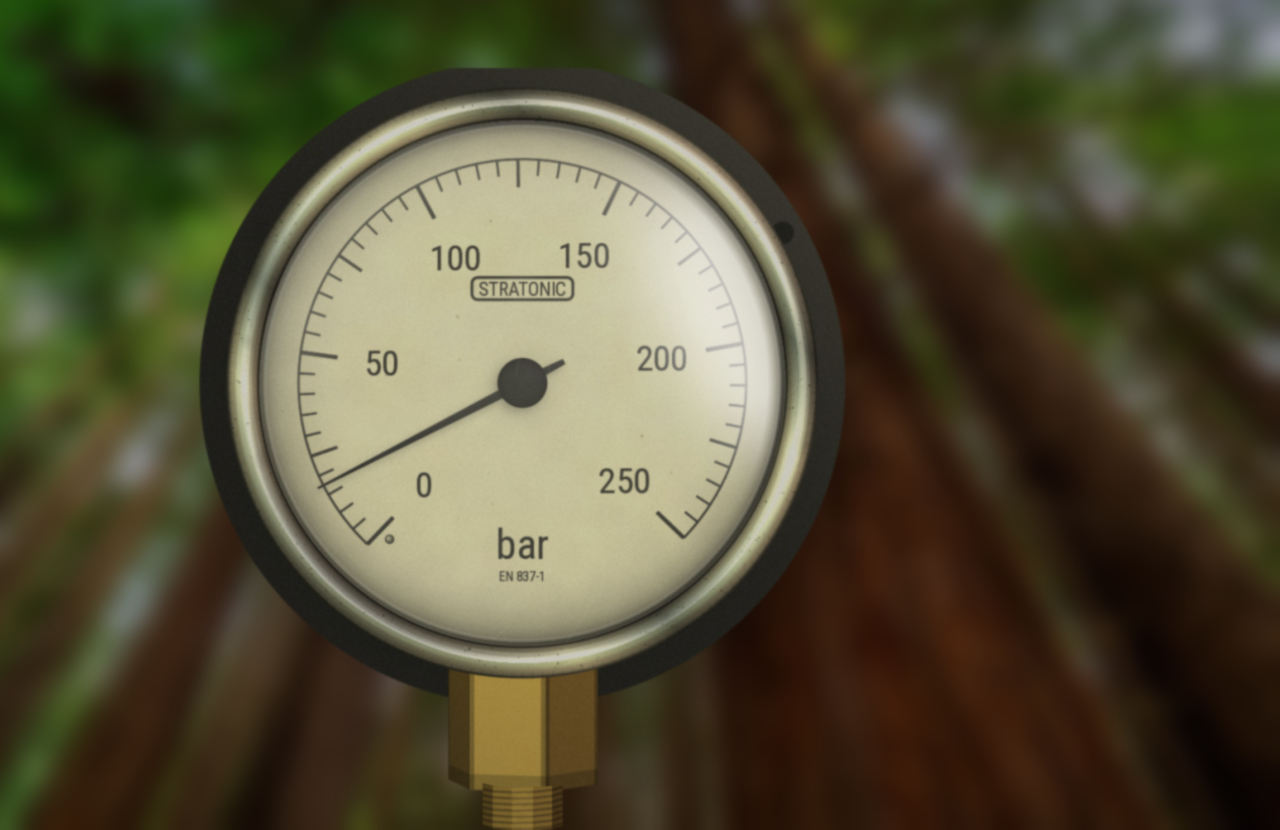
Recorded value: 17.5 bar
